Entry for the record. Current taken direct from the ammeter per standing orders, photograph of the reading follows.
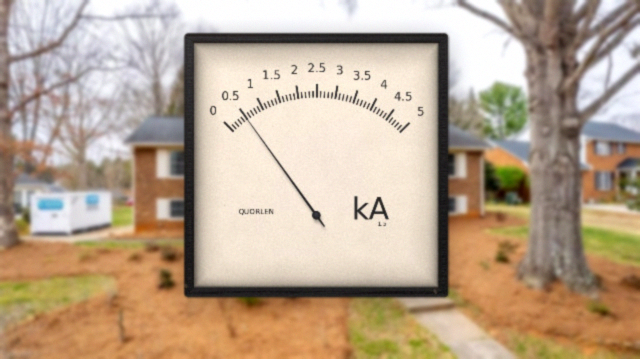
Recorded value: 0.5 kA
